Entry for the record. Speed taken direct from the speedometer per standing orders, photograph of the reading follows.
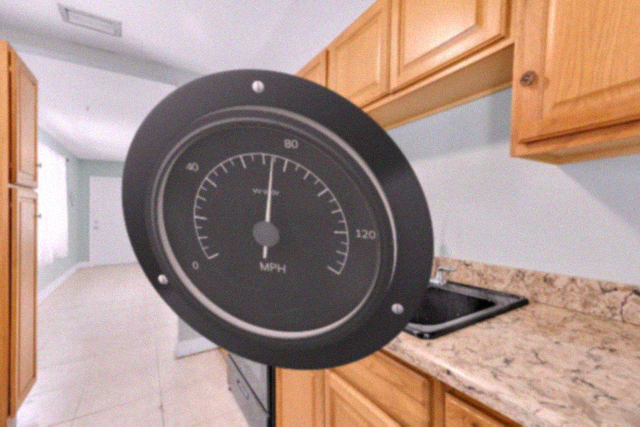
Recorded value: 75 mph
